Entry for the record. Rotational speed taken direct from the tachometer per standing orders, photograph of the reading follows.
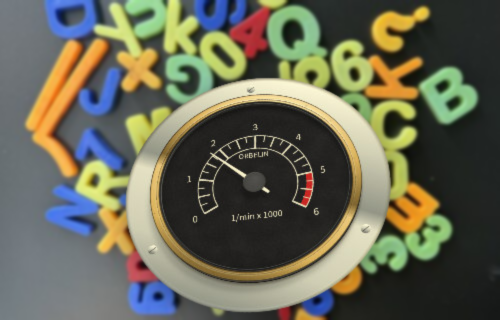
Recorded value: 1750 rpm
